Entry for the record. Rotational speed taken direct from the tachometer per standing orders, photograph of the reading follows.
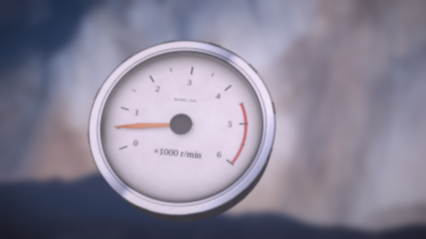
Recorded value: 500 rpm
